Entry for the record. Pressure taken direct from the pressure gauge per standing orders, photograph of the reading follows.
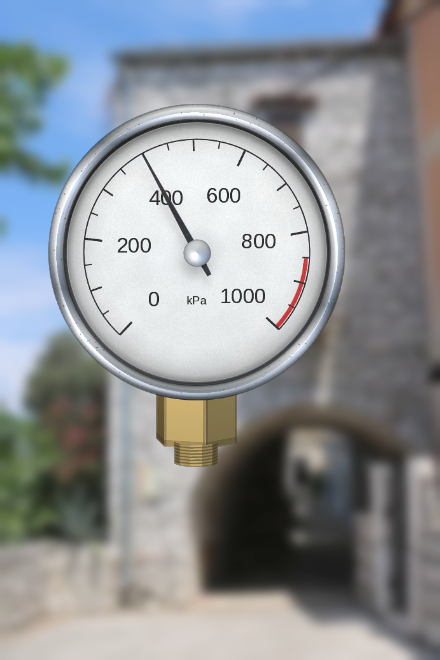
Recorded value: 400 kPa
